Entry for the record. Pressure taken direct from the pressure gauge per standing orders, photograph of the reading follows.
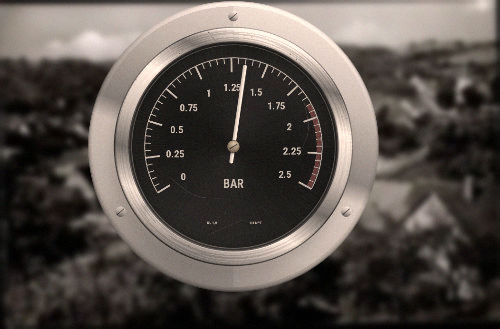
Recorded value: 1.35 bar
